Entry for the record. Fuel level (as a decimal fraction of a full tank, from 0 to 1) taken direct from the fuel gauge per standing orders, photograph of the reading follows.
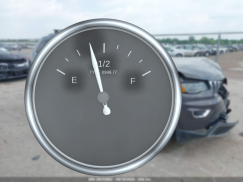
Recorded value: 0.375
